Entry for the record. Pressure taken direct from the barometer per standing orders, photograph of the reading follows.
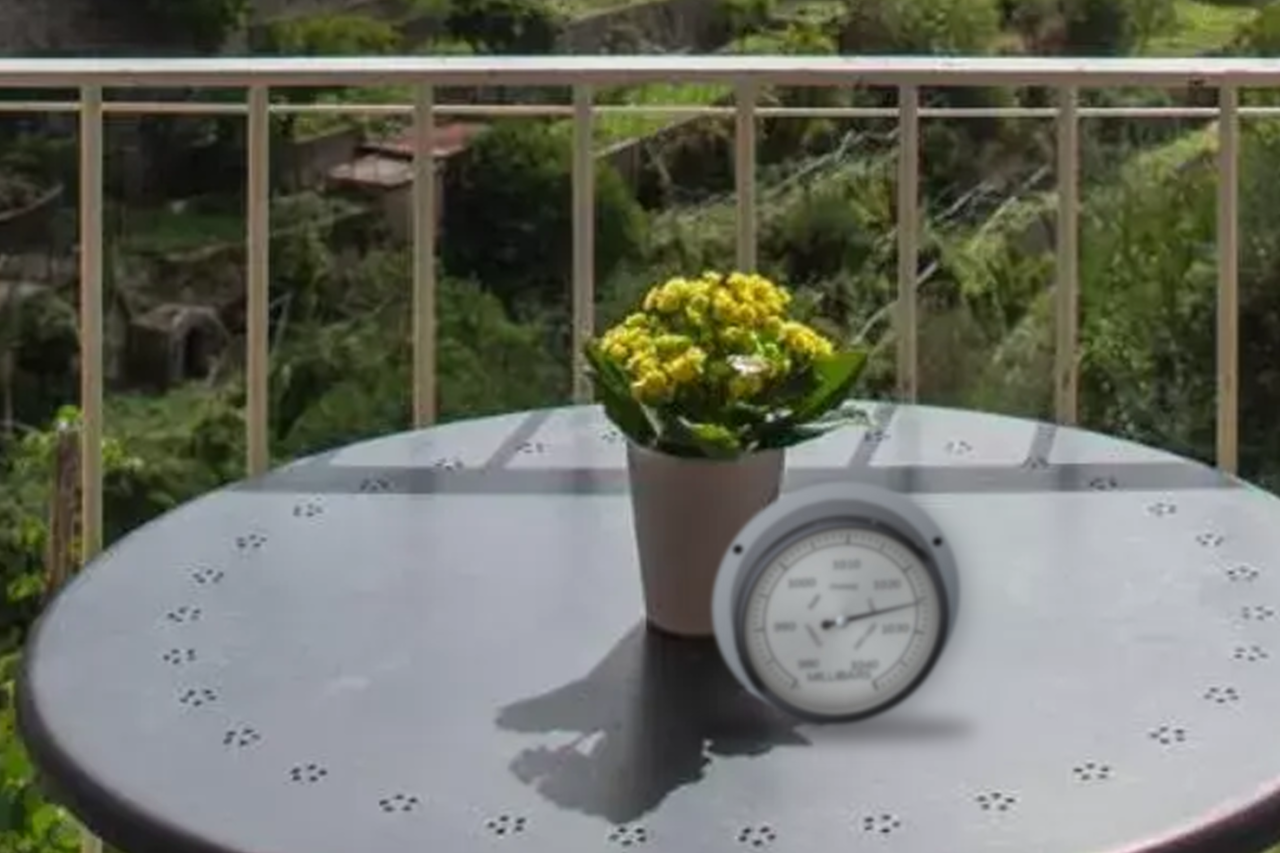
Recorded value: 1025 mbar
